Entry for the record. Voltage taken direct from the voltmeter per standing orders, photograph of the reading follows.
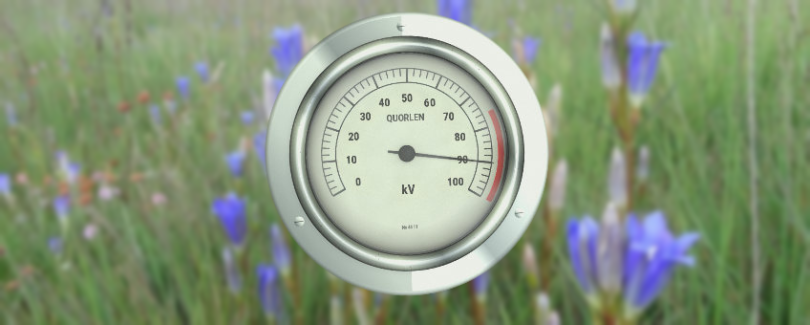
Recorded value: 90 kV
